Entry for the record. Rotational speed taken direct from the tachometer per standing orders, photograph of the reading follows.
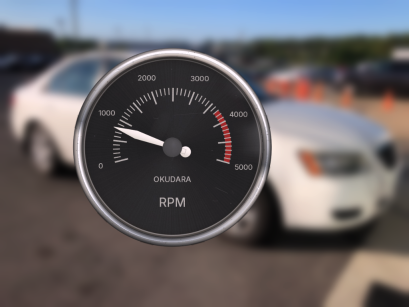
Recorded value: 800 rpm
